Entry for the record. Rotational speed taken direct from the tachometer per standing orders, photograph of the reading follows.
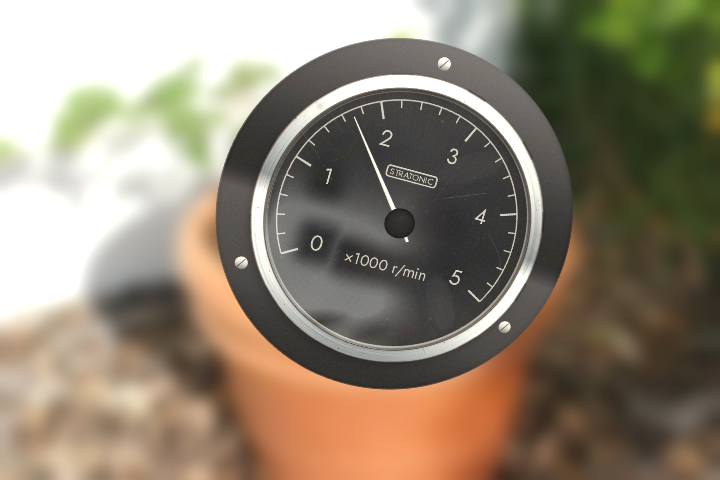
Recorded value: 1700 rpm
